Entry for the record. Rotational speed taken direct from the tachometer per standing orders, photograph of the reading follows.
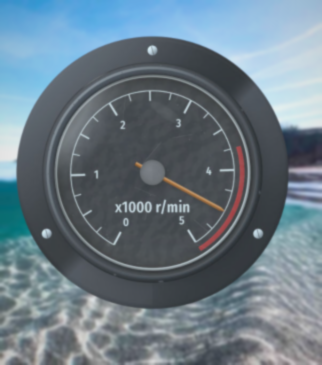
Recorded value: 4500 rpm
